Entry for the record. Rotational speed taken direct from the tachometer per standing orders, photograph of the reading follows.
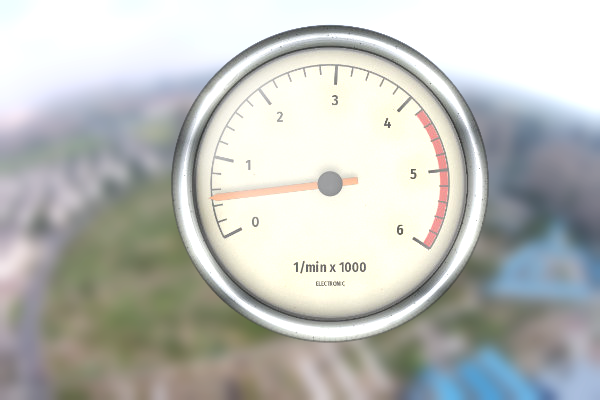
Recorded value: 500 rpm
